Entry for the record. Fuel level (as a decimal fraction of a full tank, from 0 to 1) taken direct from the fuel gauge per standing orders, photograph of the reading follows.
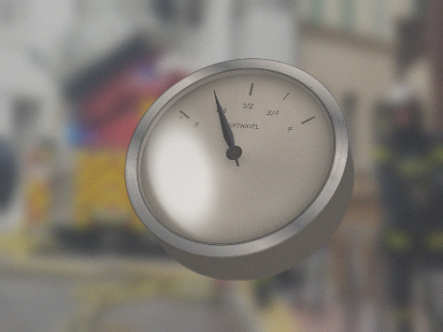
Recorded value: 0.25
